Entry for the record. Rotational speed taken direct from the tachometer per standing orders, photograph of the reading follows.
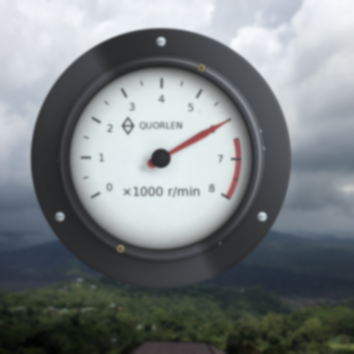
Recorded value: 6000 rpm
